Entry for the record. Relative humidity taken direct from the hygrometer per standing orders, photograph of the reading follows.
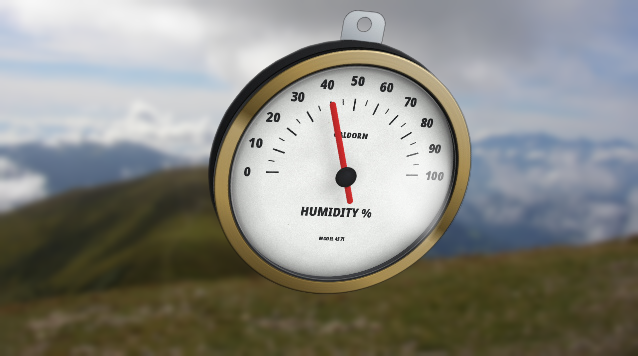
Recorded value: 40 %
